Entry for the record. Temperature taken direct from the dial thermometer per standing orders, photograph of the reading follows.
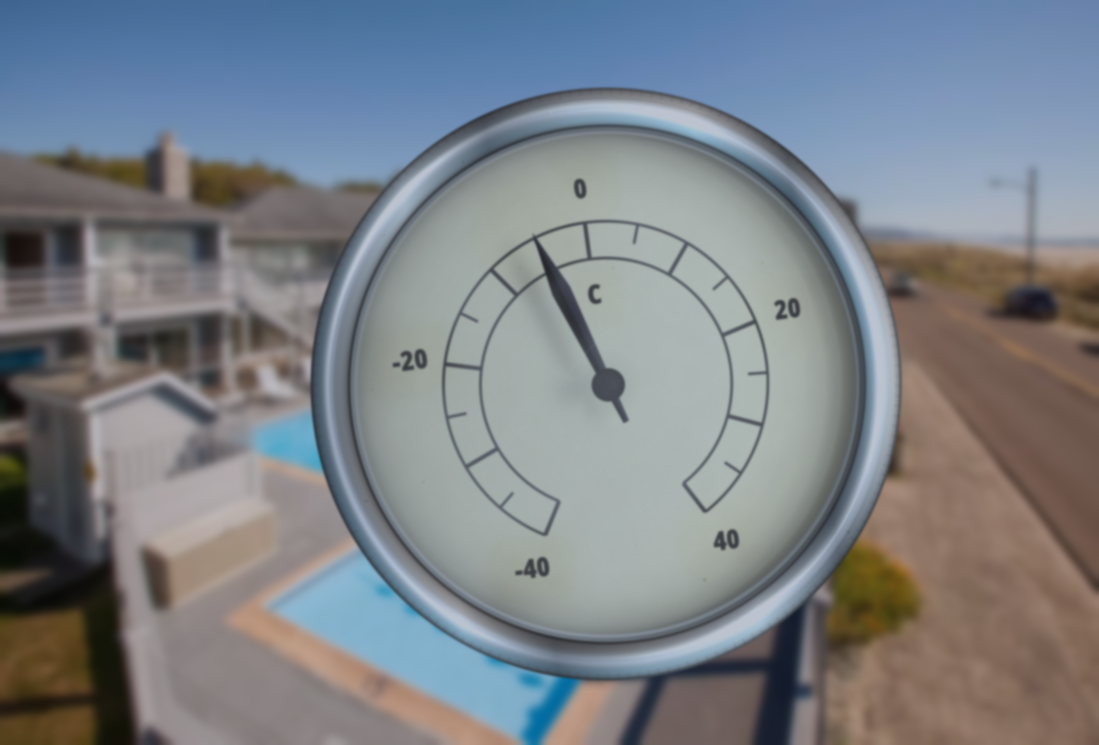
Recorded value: -5 °C
